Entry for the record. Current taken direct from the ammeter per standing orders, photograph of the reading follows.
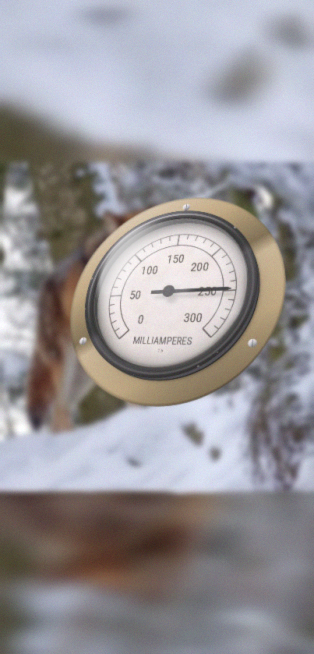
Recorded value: 250 mA
